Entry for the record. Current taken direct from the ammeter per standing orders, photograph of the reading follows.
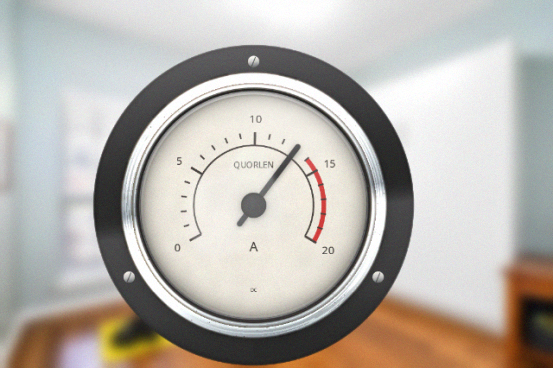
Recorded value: 13 A
